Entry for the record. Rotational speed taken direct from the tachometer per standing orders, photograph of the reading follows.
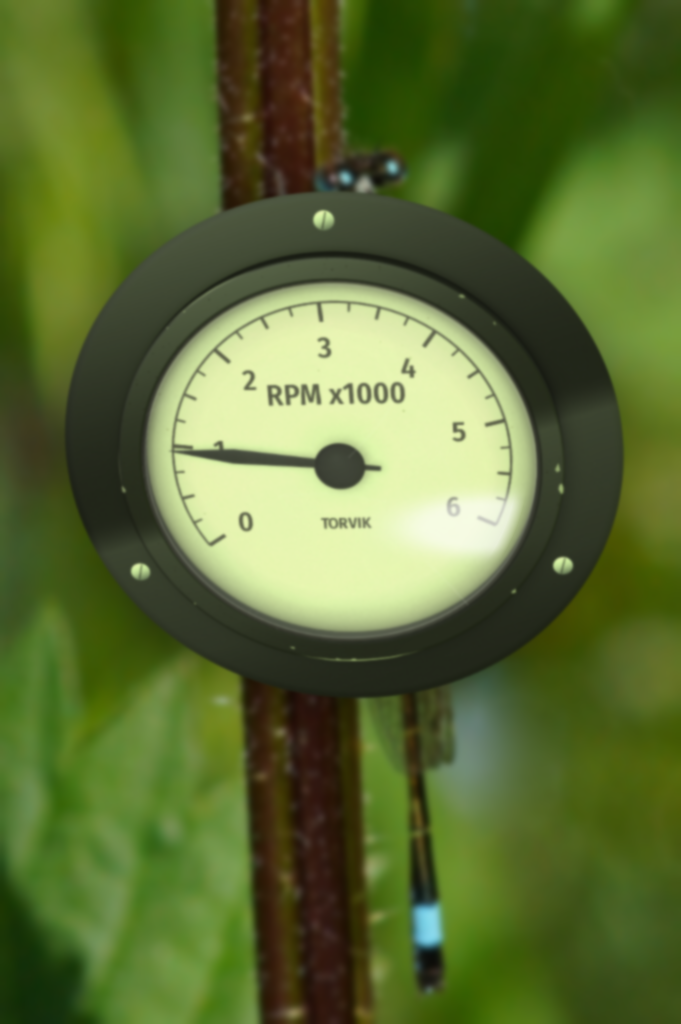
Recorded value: 1000 rpm
